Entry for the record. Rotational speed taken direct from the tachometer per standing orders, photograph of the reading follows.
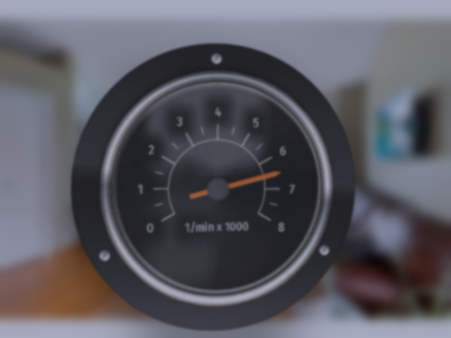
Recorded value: 6500 rpm
